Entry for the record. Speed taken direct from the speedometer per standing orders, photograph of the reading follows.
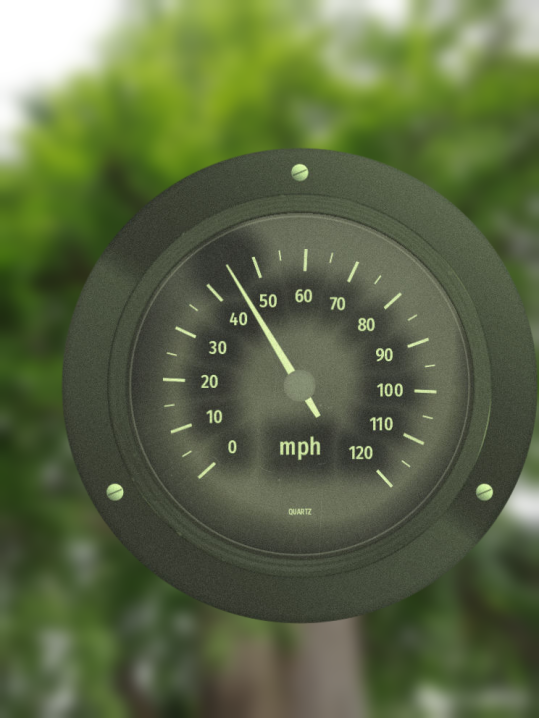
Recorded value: 45 mph
